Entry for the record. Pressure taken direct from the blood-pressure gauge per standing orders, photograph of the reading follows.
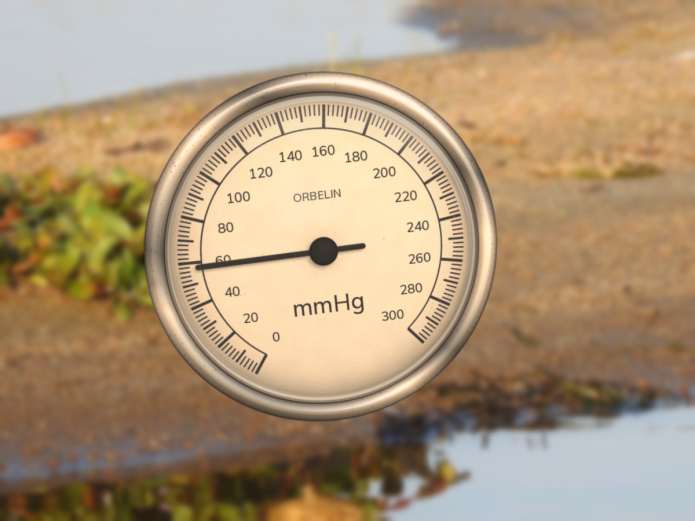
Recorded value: 58 mmHg
